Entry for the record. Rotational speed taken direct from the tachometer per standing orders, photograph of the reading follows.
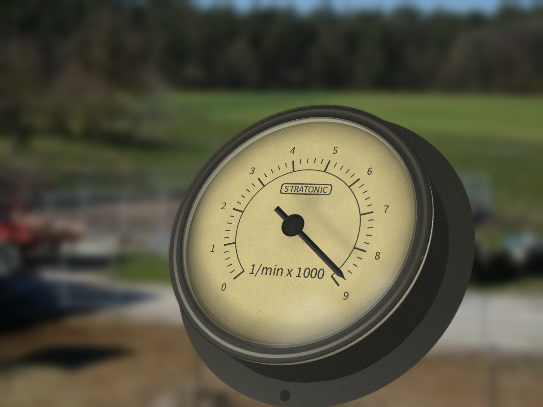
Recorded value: 8800 rpm
